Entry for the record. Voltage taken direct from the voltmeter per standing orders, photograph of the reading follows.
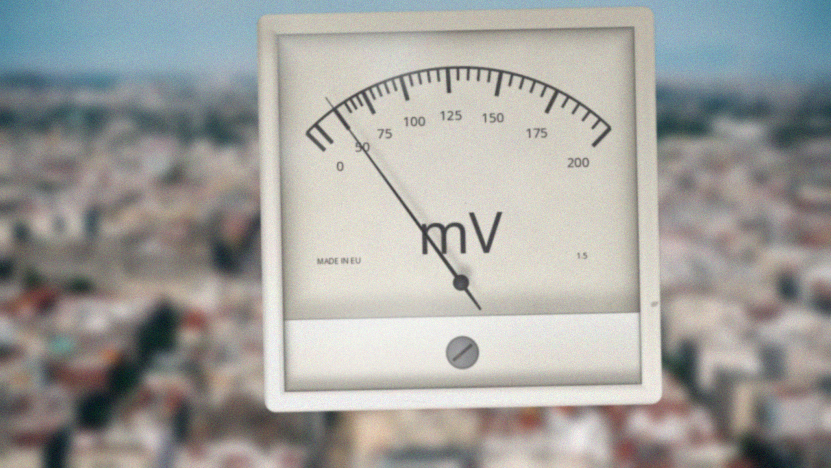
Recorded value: 50 mV
